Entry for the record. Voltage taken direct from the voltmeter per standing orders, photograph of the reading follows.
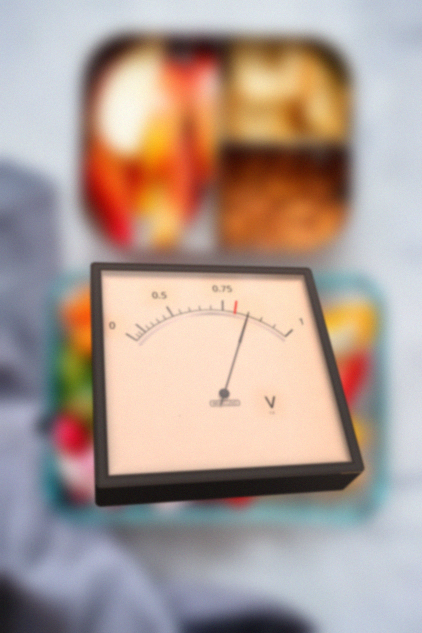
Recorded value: 0.85 V
